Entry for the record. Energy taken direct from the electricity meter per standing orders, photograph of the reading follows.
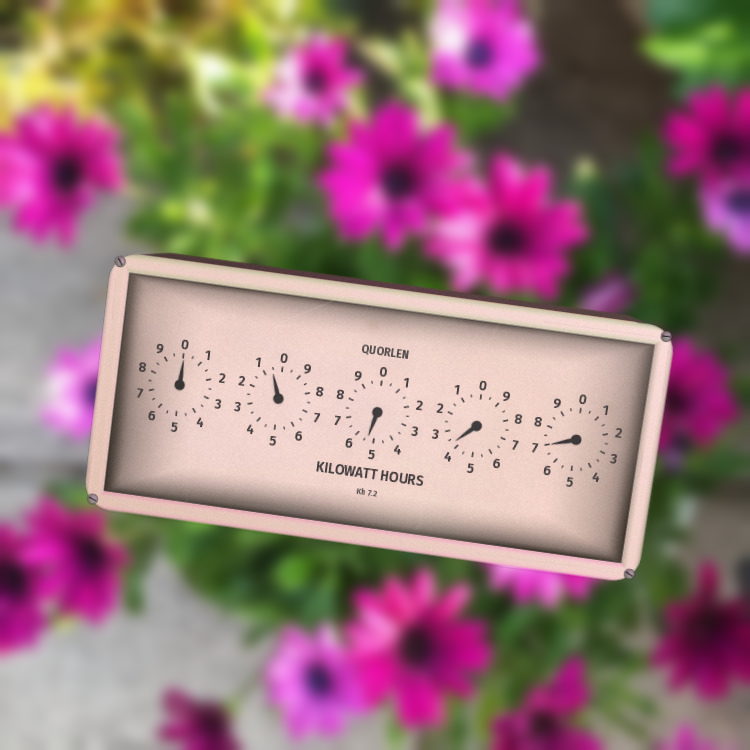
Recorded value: 537 kWh
